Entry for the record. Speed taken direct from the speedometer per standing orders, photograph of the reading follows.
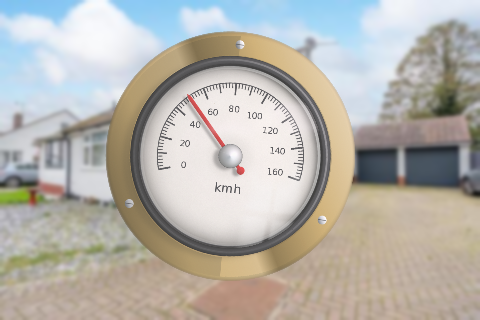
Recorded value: 50 km/h
